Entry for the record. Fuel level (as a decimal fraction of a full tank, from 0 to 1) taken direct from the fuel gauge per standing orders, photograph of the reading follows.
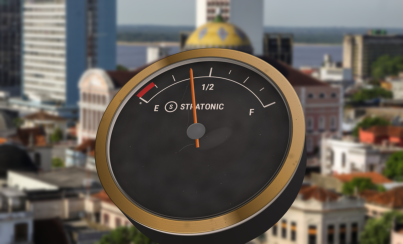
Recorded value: 0.375
